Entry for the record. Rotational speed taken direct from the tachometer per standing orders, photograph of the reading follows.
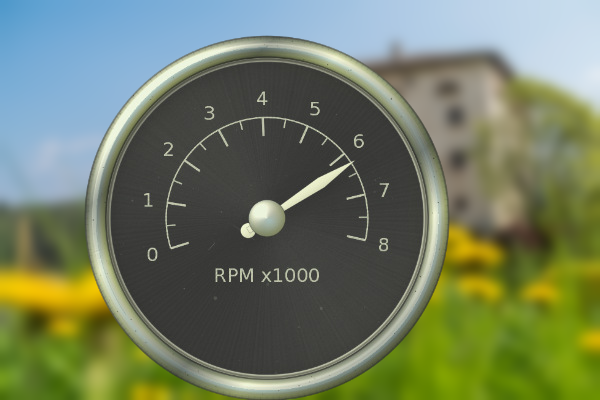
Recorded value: 6250 rpm
